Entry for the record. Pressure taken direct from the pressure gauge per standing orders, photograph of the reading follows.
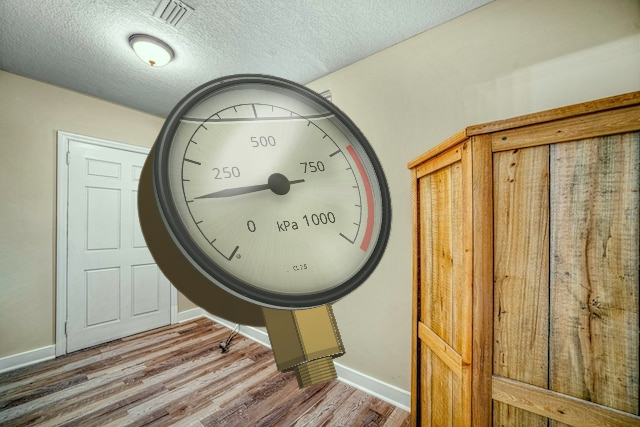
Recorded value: 150 kPa
